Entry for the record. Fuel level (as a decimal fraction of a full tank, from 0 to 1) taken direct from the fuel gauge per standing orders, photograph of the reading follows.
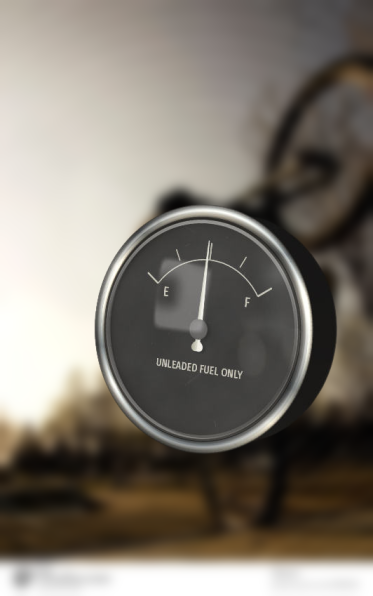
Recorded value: 0.5
